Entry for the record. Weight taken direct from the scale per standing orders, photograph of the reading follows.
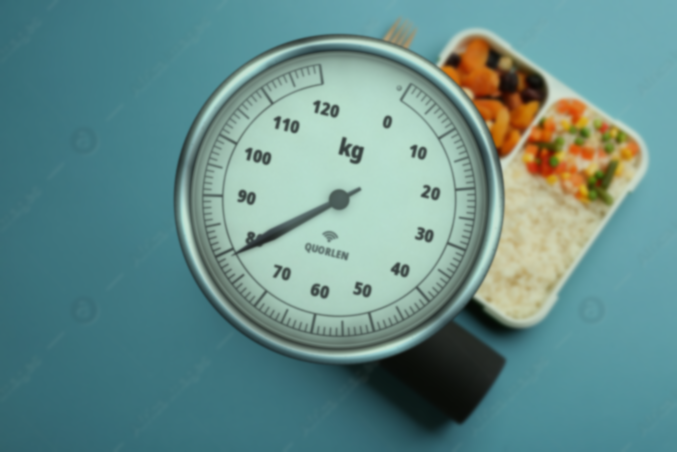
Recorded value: 79 kg
